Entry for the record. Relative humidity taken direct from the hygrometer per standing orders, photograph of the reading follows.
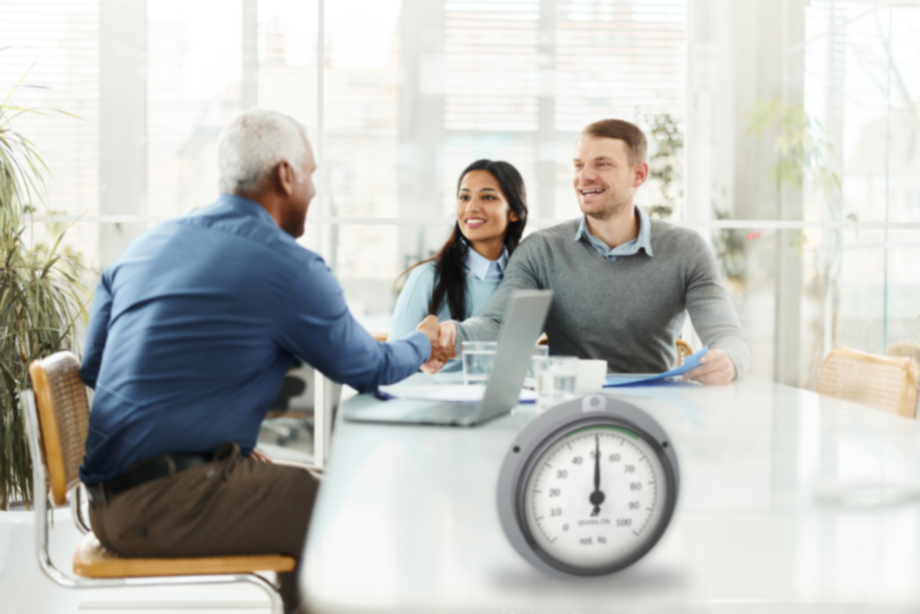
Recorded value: 50 %
